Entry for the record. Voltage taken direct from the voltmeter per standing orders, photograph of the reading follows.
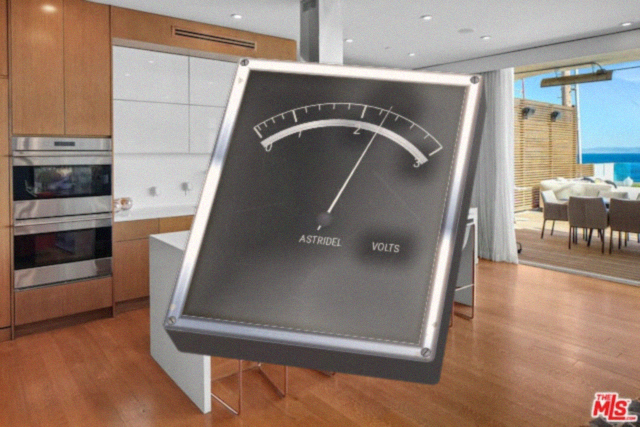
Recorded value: 2.3 V
